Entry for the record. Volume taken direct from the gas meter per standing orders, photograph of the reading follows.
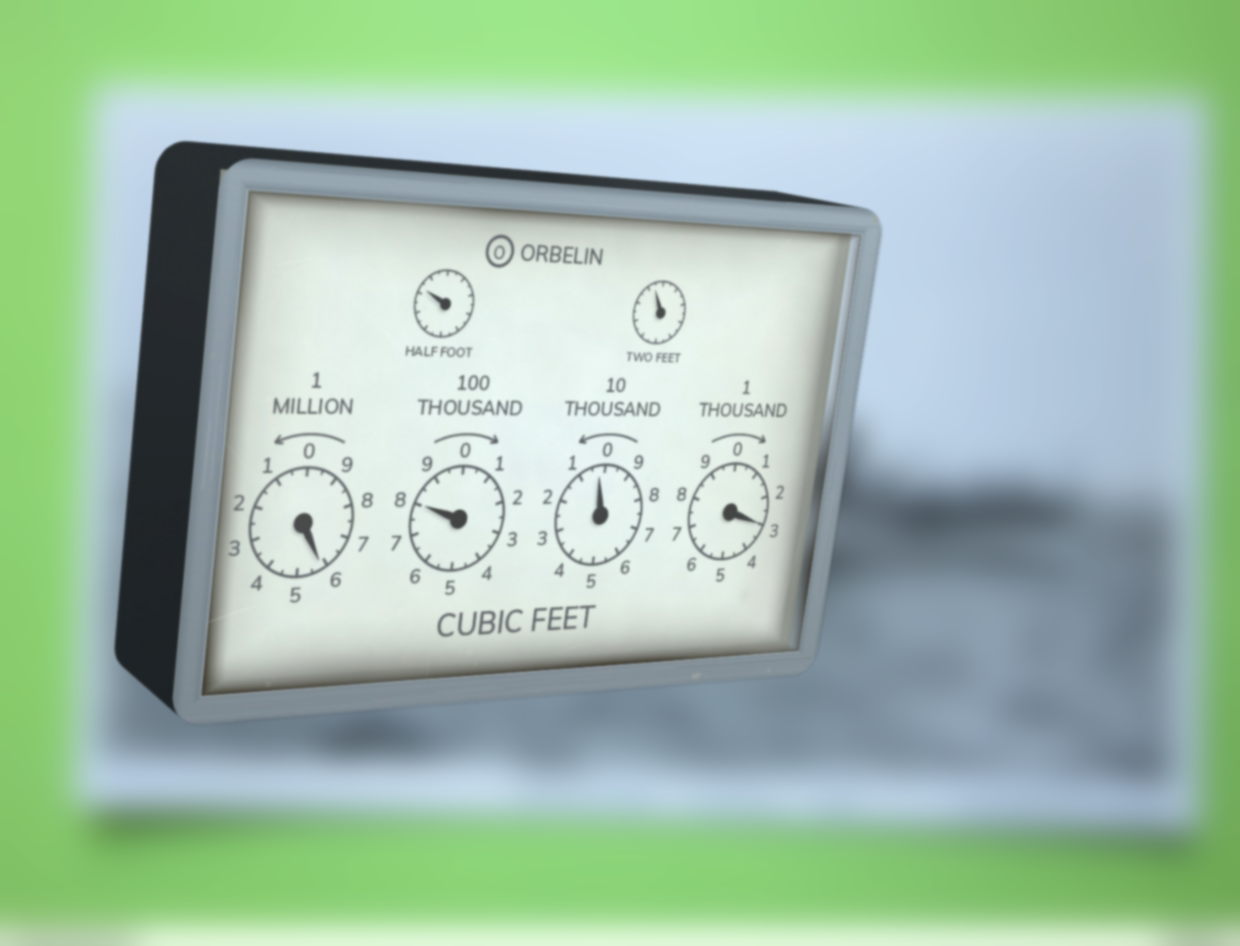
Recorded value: 580300 ft³
